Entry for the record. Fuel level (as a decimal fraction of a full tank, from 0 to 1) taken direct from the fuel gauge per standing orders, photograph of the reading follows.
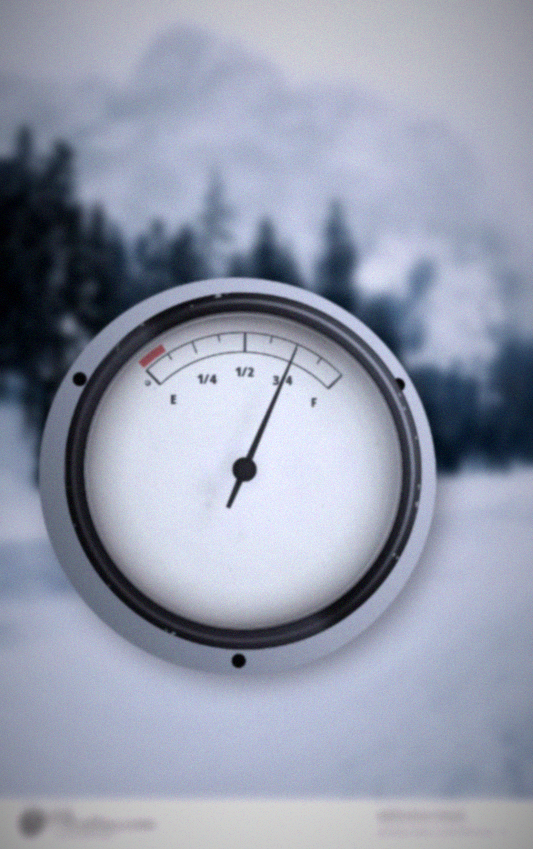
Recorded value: 0.75
